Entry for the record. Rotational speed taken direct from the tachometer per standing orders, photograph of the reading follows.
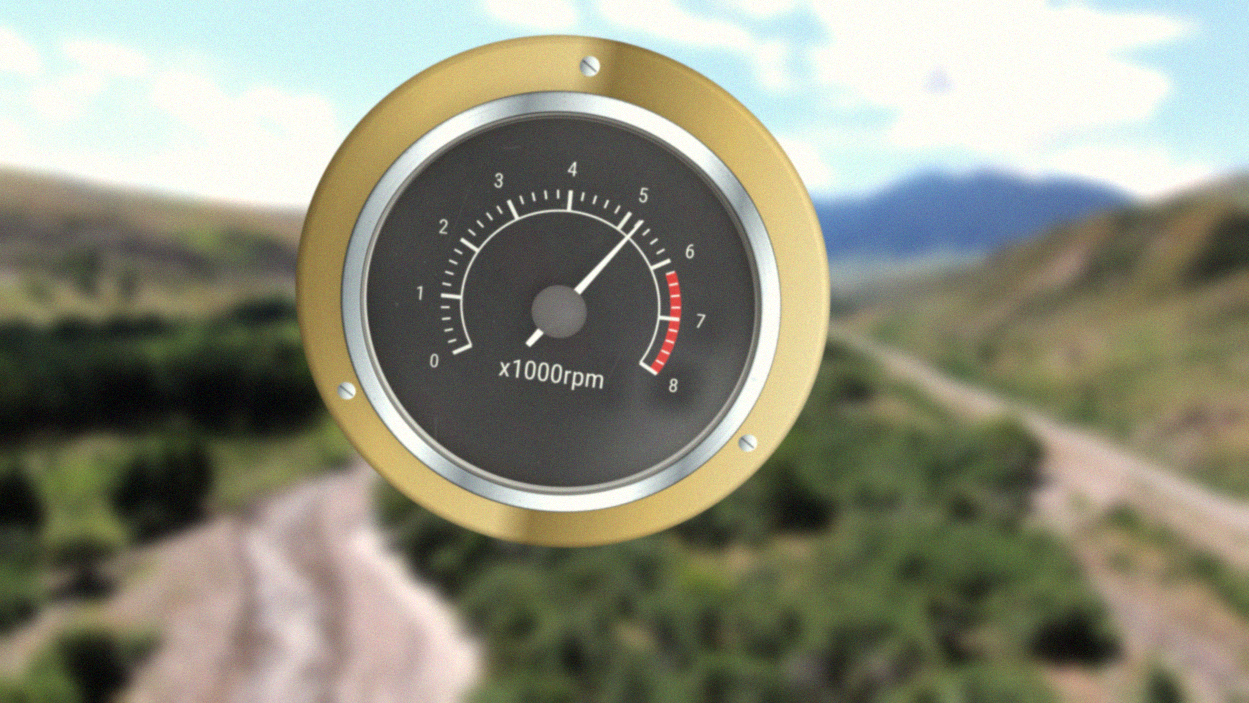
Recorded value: 5200 rpm
